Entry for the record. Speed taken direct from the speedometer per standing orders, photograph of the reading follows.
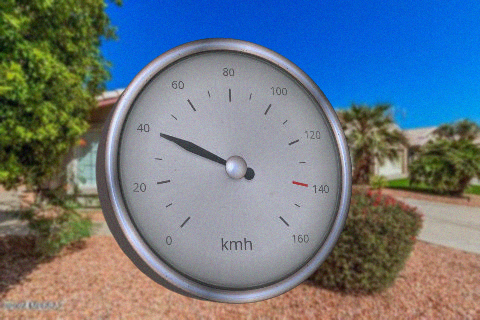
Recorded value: 40 km/h
